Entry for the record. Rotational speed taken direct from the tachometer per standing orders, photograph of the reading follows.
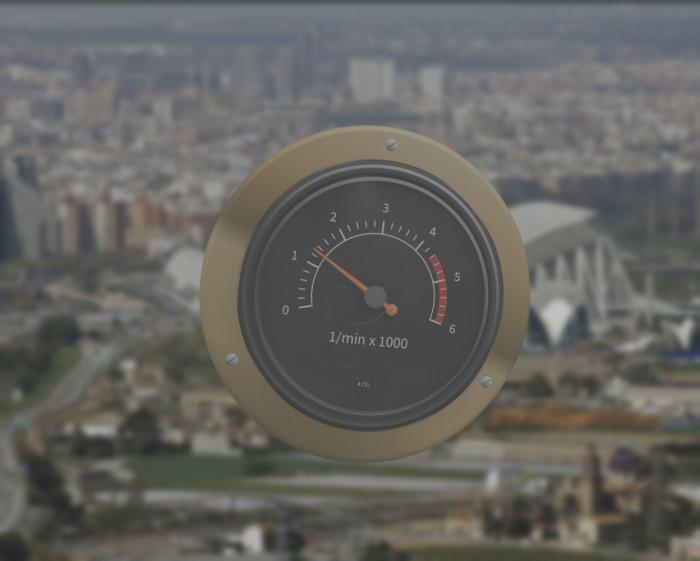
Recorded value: 1300 rpm
